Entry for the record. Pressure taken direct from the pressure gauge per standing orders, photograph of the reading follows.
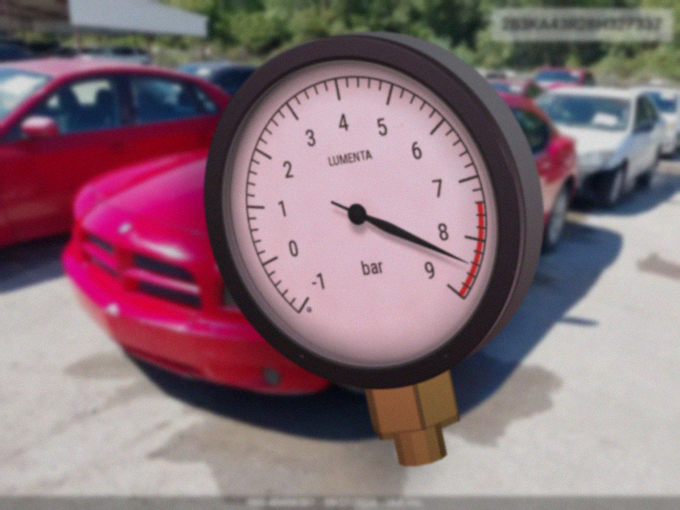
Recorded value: 8.4 bar
